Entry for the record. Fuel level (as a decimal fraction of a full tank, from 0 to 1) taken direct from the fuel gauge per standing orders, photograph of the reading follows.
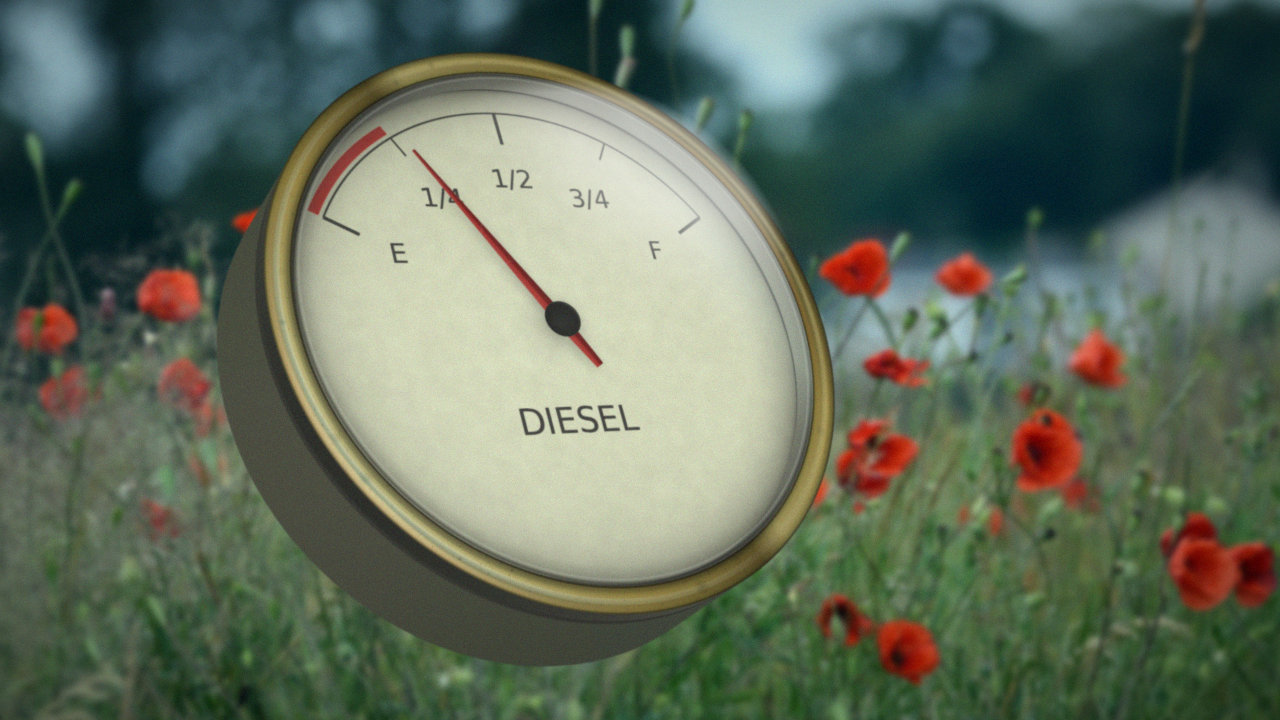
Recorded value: 0.25
